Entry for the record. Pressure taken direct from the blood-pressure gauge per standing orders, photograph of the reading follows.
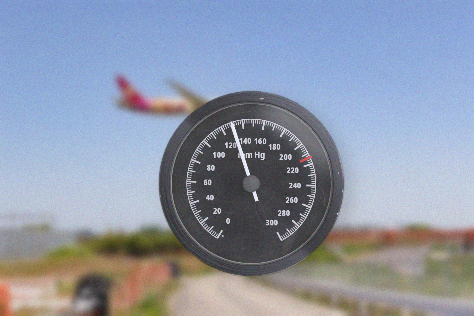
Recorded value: 130 mmHg
